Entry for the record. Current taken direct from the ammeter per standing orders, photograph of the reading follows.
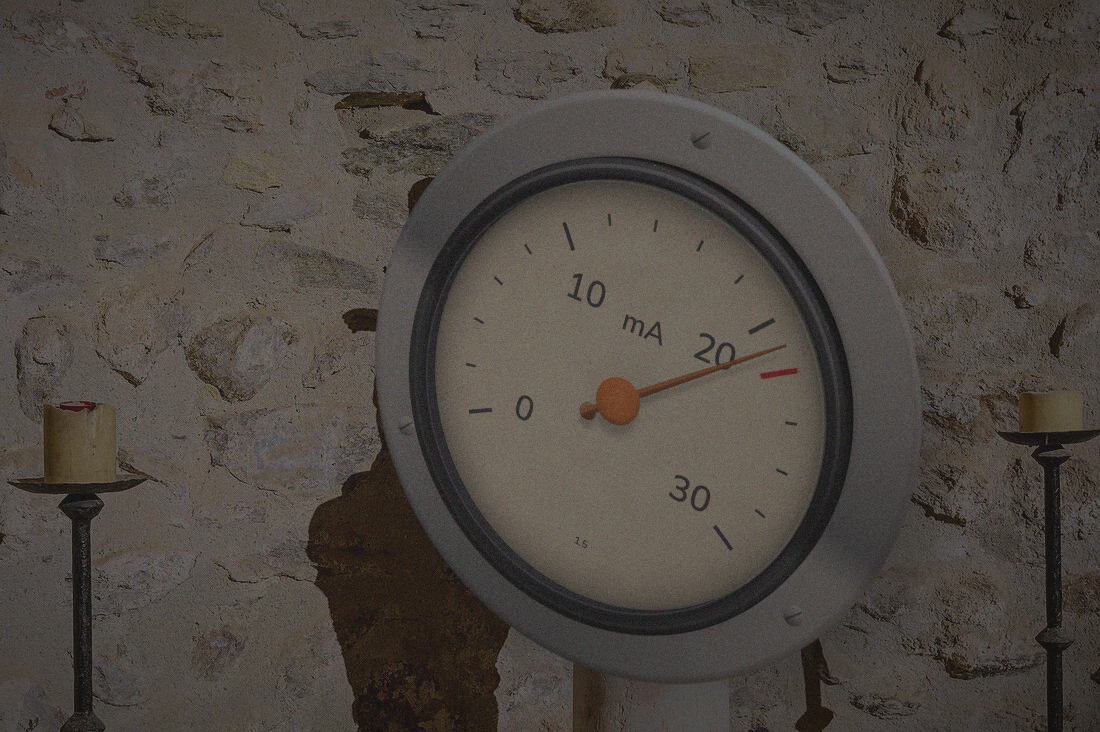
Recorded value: 21 mA
